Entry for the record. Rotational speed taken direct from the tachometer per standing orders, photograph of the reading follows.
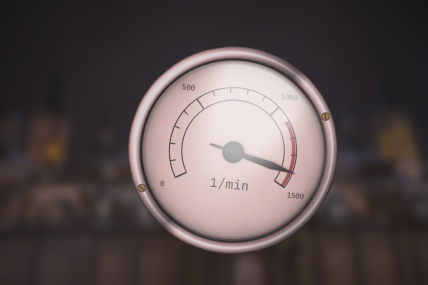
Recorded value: 1400 rpm
